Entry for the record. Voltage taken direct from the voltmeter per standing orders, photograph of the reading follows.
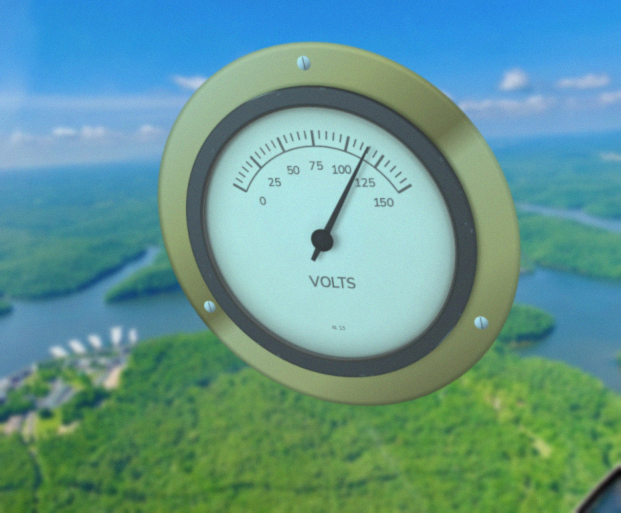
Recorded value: 115 V
